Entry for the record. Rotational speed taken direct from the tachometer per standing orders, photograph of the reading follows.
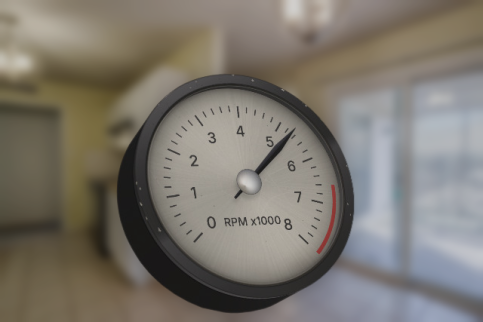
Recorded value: 5300 rpm
